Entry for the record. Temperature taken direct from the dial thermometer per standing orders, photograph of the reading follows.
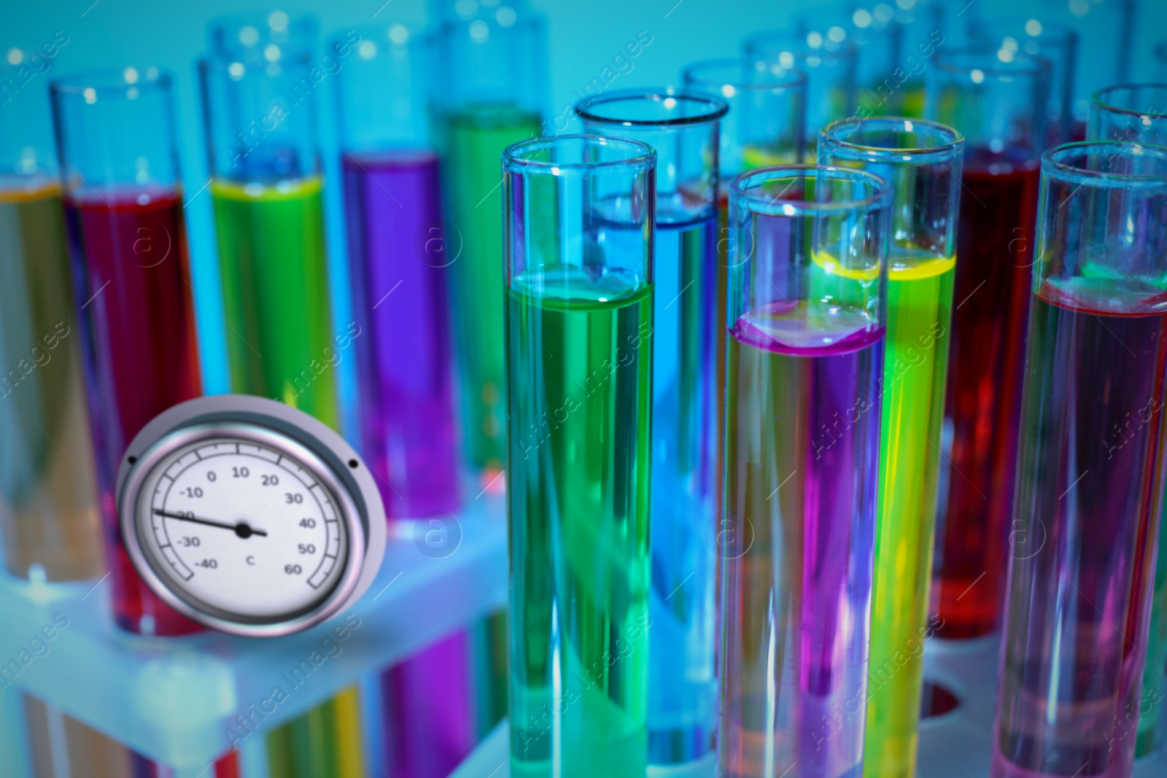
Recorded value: -20 °C
